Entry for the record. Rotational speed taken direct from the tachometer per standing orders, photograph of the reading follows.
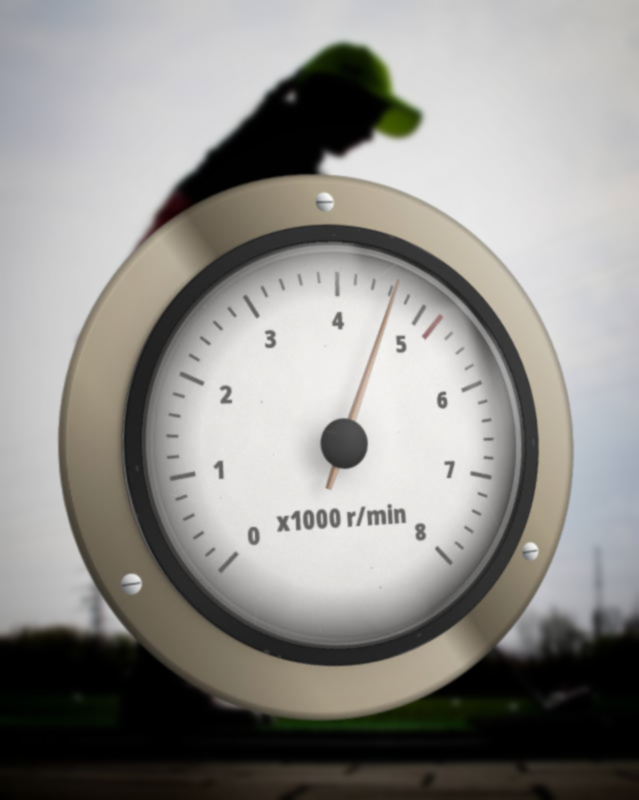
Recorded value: 4600 rpm
